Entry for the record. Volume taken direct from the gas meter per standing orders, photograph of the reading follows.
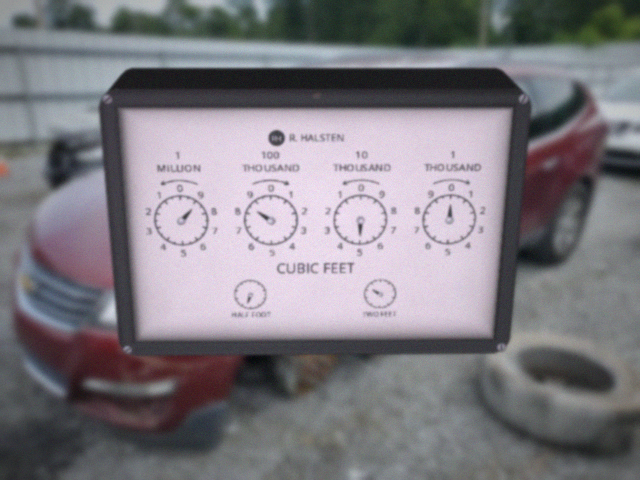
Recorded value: 885000 ft³
